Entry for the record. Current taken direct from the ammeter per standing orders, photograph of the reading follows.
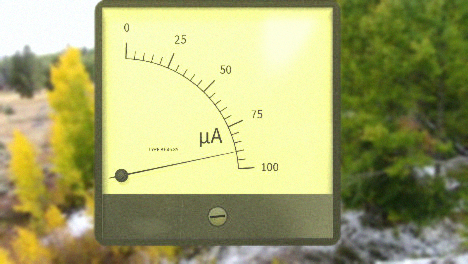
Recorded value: 90 µA
